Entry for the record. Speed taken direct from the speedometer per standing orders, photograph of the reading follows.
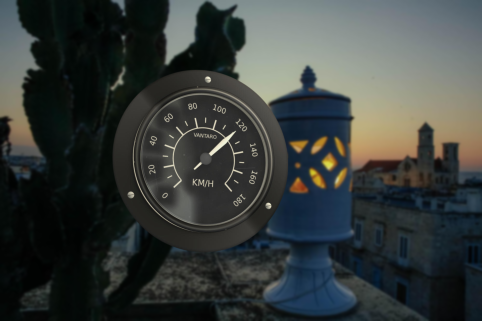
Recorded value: 120 km/h
